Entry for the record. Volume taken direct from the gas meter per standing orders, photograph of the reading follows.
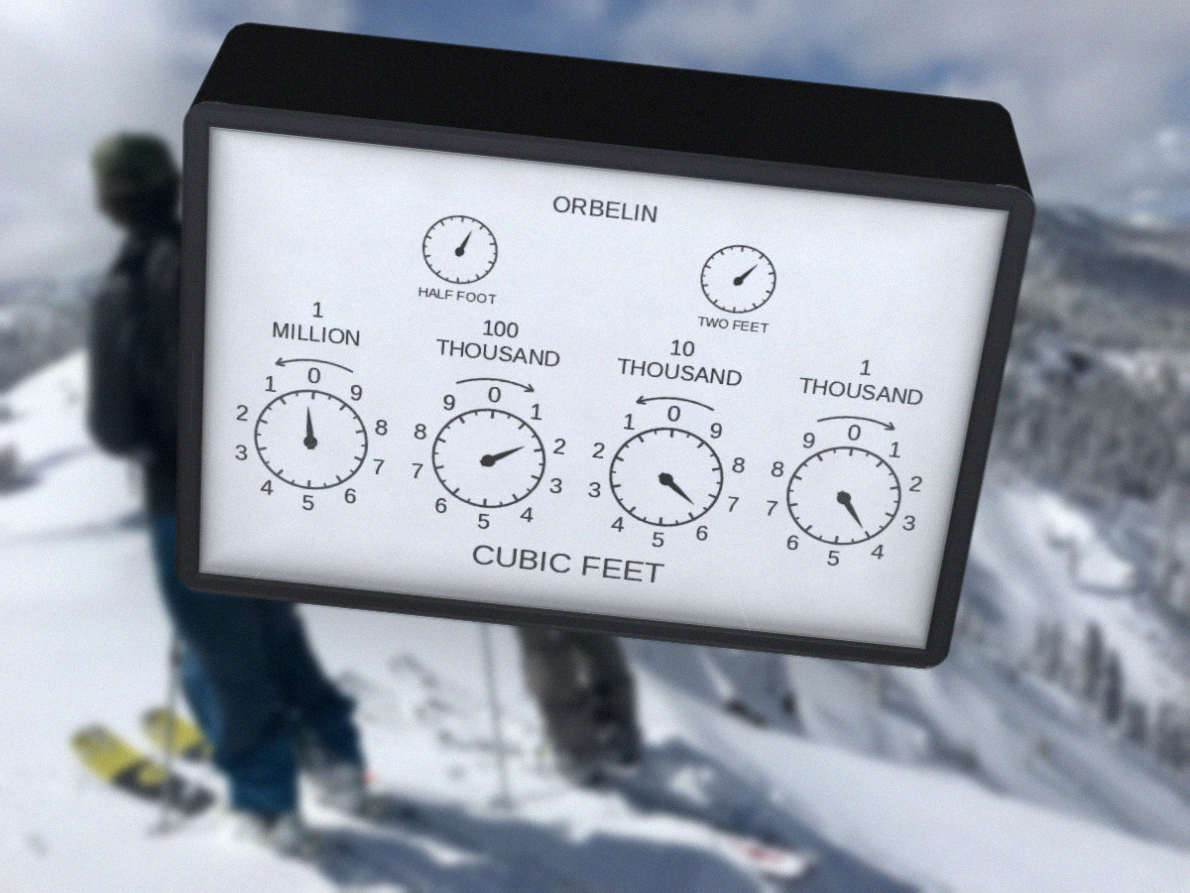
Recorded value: 16400 ft³
